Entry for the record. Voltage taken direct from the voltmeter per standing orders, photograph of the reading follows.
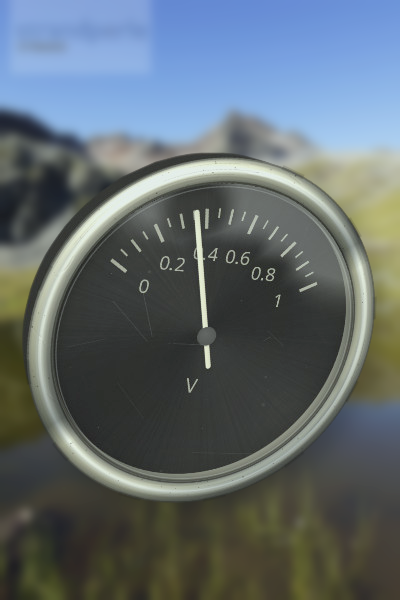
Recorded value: 0.35 V
